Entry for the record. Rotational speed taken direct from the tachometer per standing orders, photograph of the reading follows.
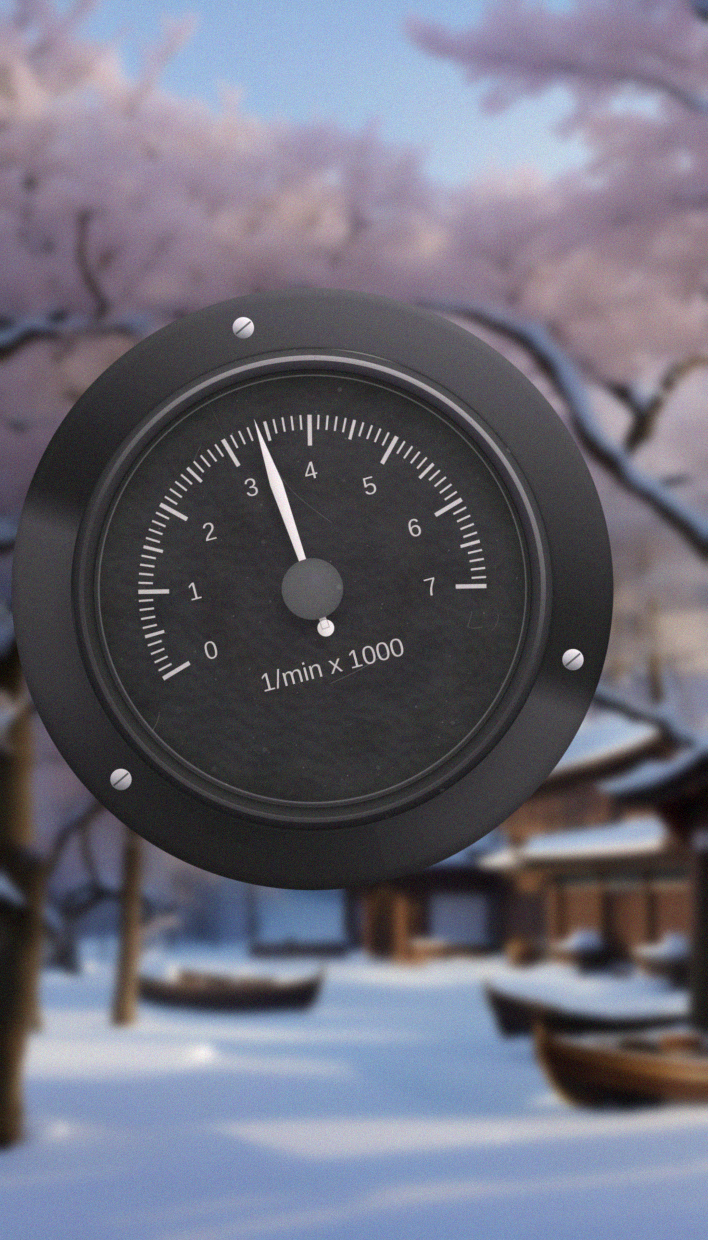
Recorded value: 3400 rpm
